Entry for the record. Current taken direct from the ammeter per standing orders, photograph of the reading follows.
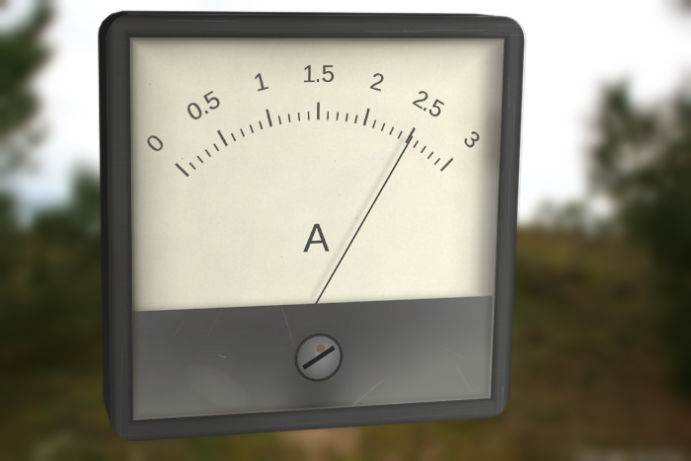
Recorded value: 2.5 A
